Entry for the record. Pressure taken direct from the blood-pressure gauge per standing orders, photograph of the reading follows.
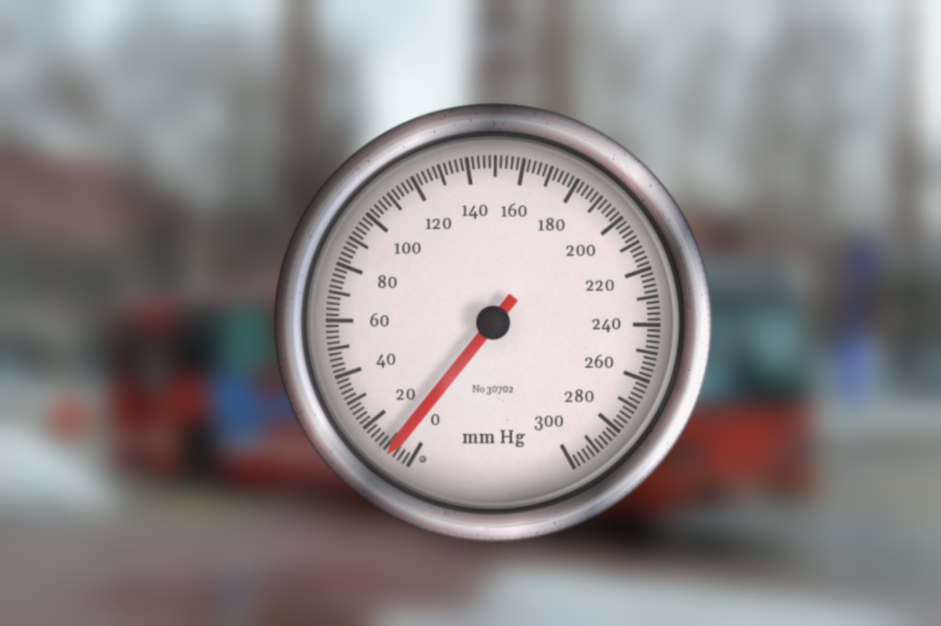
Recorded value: 8 mmHg
